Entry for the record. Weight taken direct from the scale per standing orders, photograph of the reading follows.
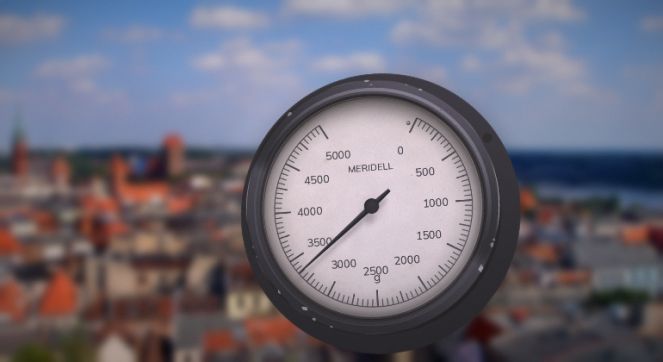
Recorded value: 3350 g
